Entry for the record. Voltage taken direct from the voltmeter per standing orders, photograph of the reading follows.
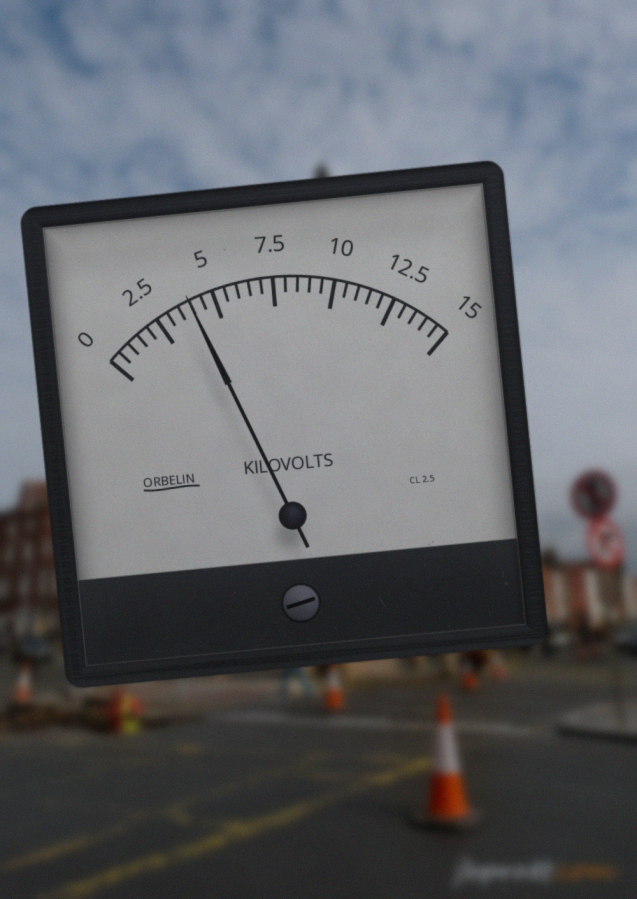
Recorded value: 4 kV
